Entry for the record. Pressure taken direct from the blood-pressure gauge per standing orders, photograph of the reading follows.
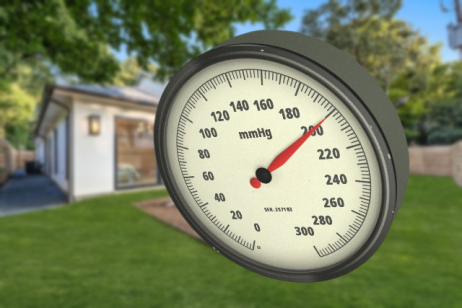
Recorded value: 200 mmHg
